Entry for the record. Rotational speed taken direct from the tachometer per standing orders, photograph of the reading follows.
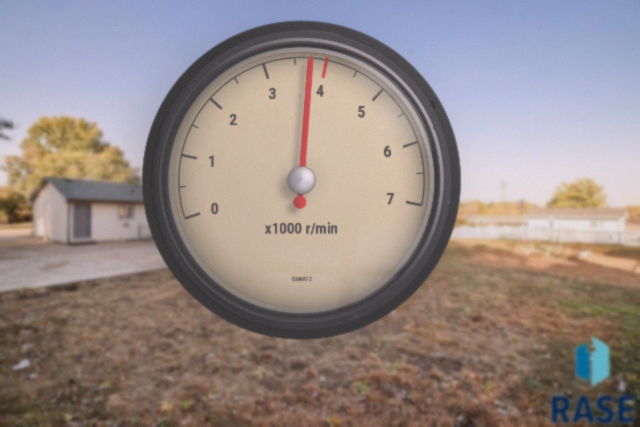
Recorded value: 3750 rpm
